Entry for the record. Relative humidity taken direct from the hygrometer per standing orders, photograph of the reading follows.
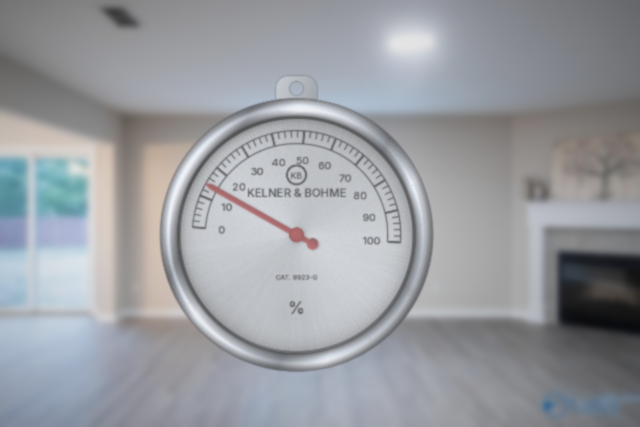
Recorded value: 14 %
